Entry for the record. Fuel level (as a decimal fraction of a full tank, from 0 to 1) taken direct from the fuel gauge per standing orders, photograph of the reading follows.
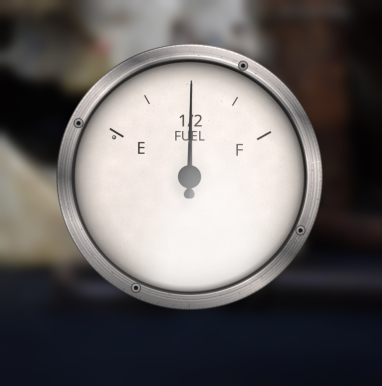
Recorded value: 0.5
